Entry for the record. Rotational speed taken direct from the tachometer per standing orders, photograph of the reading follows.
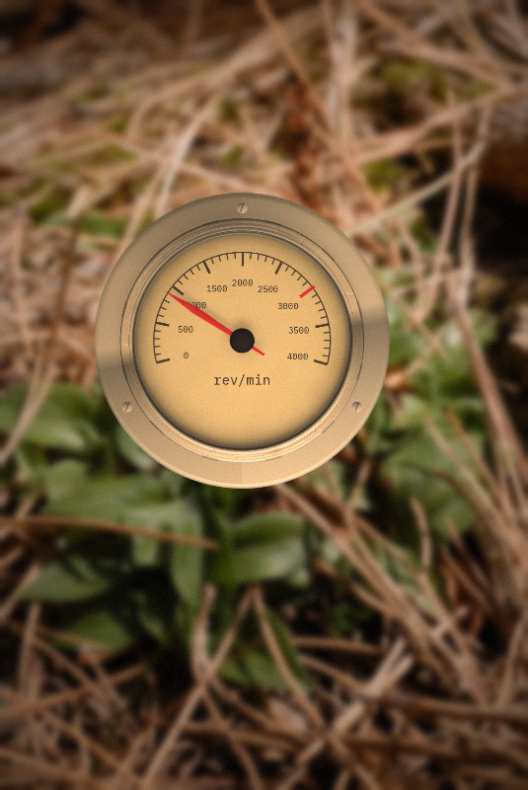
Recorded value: 900 rpm
